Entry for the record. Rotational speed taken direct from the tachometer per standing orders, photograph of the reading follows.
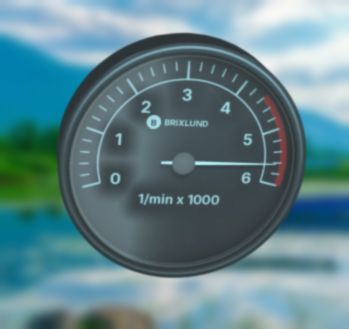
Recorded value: 5600 rpm
